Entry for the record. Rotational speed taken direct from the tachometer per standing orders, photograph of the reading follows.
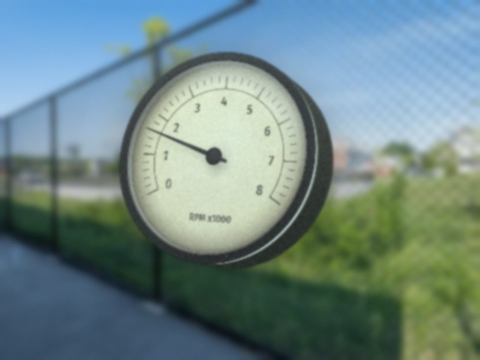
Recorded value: 1600 rpm
